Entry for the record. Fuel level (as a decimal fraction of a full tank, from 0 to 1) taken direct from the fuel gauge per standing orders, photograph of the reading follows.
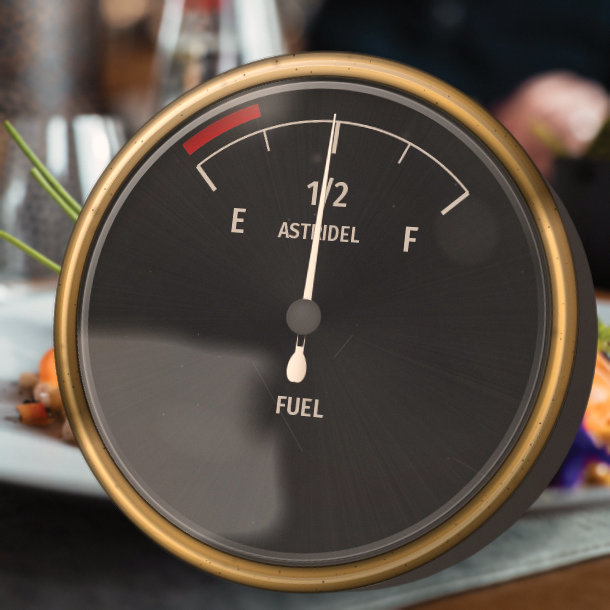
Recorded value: 0.5
